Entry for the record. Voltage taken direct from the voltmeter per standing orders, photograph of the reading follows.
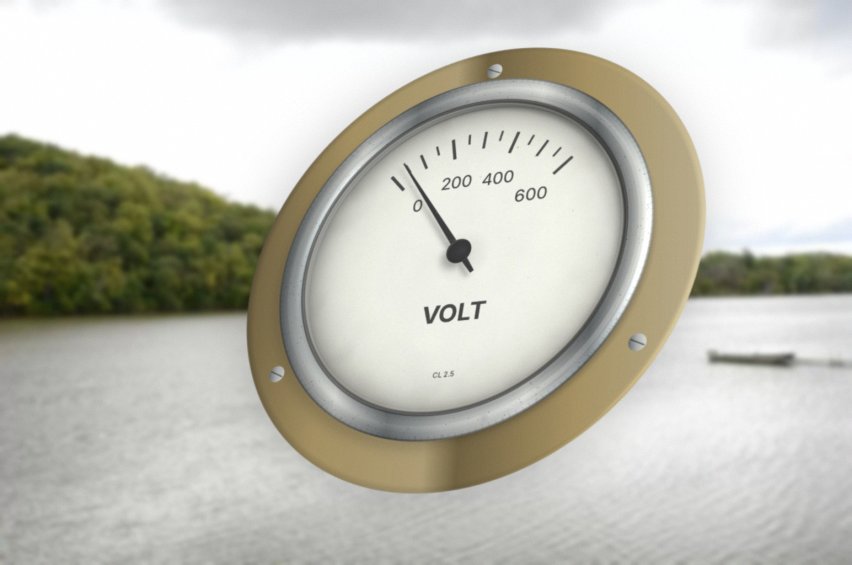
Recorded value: 50 V
